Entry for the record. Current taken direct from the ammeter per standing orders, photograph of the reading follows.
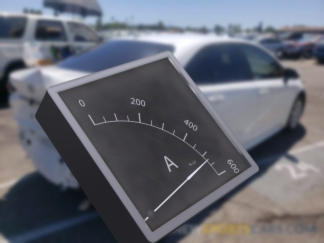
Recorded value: 525 A
